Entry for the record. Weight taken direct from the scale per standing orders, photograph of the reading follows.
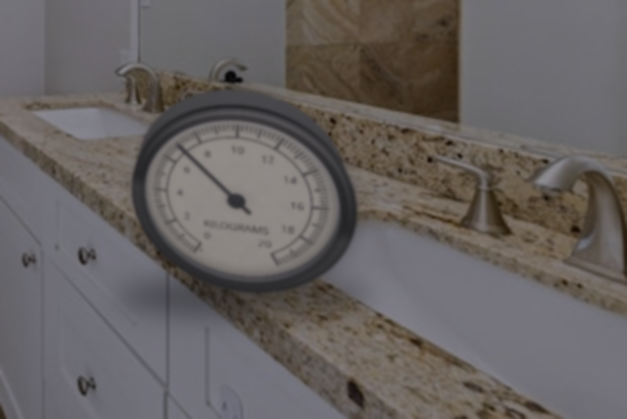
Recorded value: 7 kg
